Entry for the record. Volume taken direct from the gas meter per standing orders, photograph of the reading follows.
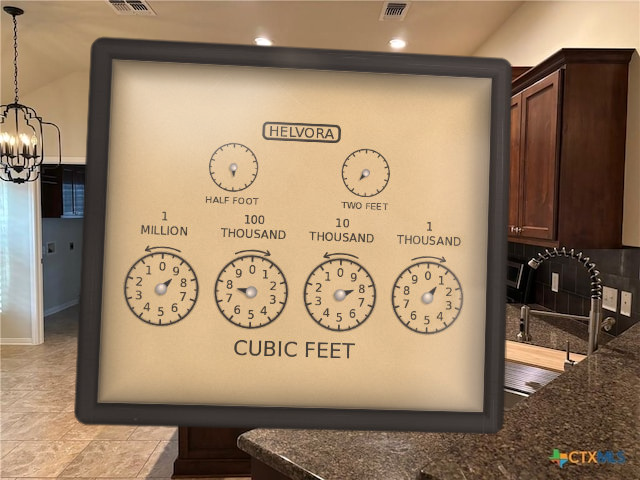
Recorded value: 878100 ft³
